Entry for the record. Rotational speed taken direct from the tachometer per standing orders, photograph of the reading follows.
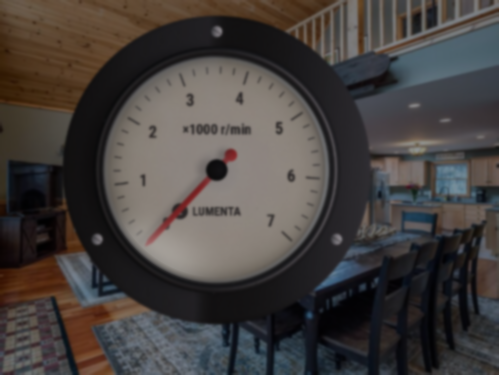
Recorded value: 0 rpm
